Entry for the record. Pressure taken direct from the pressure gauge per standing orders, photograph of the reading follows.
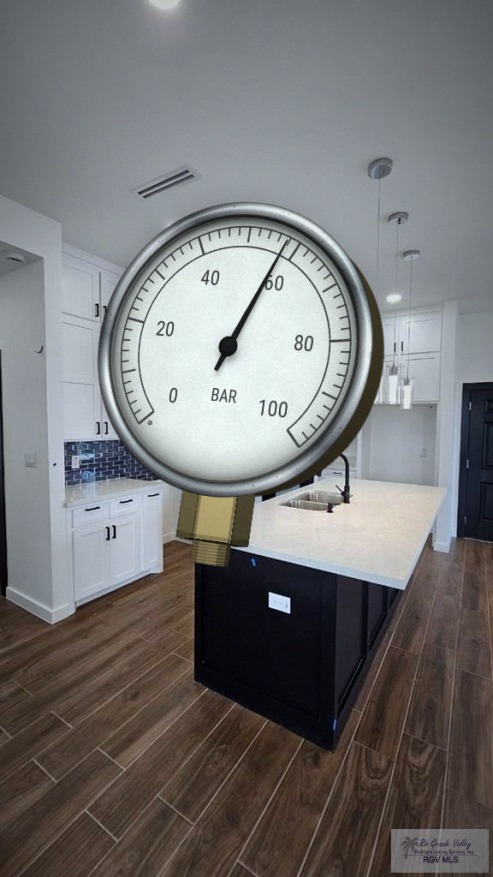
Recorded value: 58 bar
